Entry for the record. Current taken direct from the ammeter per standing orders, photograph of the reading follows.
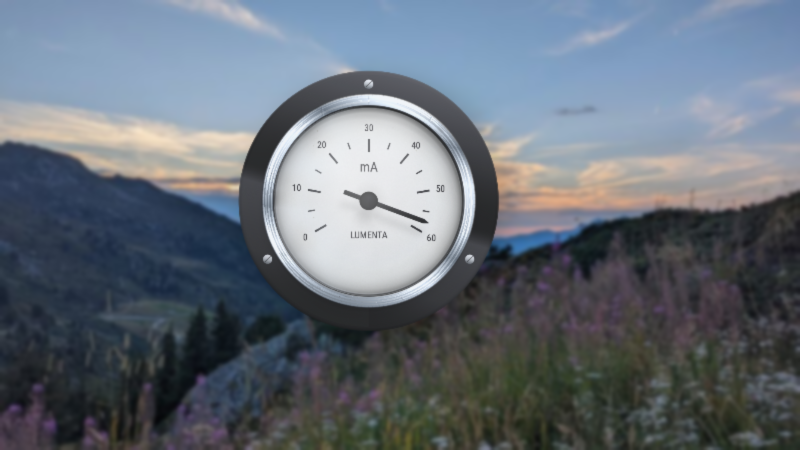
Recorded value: 57.5 mA
